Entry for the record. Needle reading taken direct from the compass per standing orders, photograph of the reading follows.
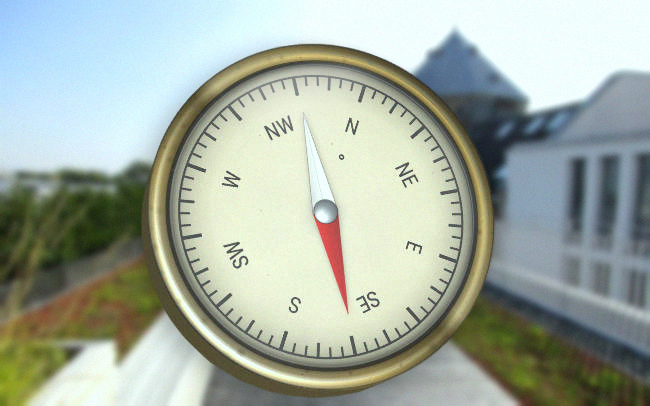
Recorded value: 150 °
